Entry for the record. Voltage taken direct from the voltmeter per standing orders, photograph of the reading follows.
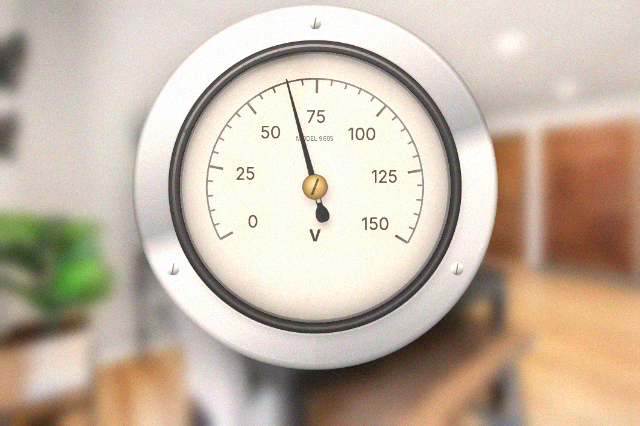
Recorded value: 65 V
